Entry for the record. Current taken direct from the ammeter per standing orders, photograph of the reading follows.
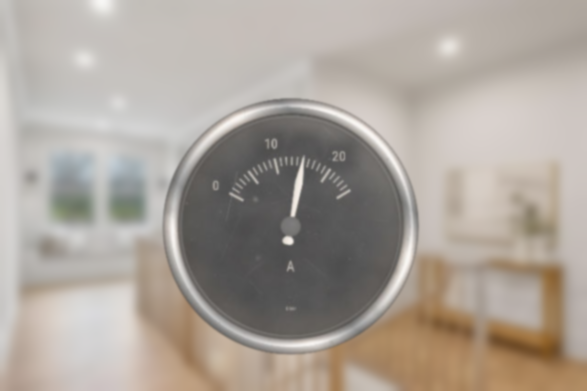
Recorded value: 15 A
